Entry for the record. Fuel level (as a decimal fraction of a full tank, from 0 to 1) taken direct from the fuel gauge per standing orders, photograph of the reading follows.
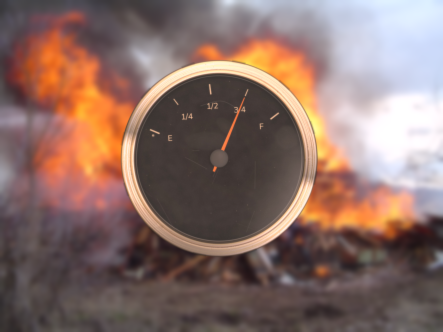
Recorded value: 0.75
